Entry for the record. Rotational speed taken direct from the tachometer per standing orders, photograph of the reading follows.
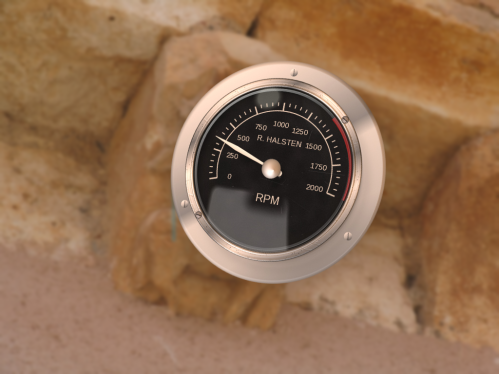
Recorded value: 350 rpm
